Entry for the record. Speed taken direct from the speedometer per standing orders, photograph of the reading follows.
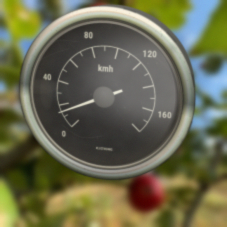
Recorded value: 15 km/h
